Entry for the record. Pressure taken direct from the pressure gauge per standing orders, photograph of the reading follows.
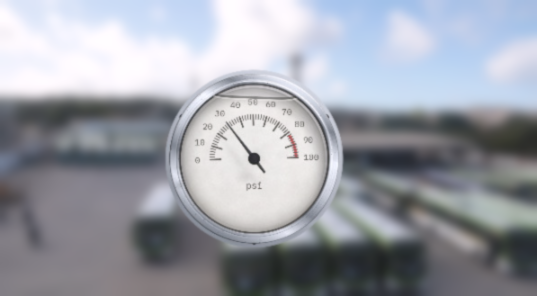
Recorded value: 30 psi
